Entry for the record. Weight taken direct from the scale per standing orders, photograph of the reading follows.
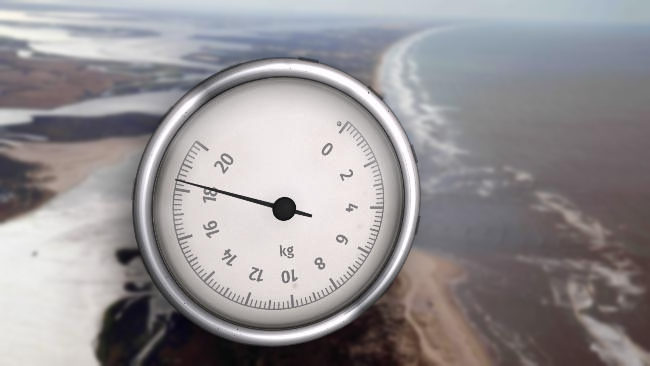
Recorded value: 18.4 kg
